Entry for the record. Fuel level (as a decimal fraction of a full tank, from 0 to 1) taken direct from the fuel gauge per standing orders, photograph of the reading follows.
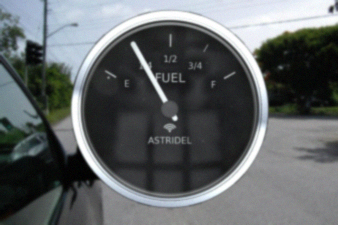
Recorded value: 0.25
